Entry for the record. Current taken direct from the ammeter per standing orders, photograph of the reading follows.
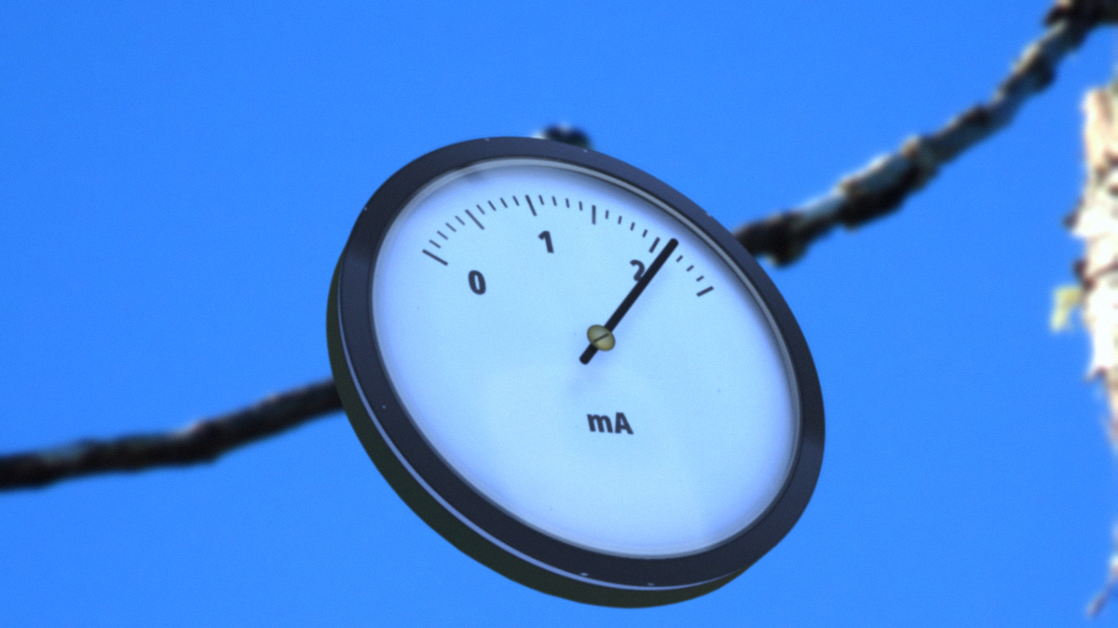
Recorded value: 2.1 mA
